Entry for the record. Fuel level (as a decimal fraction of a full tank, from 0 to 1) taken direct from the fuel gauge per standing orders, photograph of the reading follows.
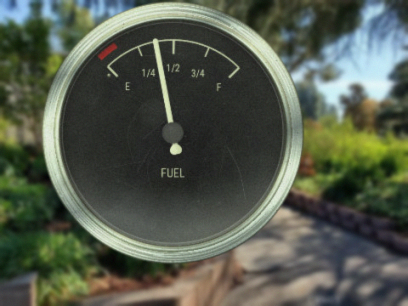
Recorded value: 0.375
